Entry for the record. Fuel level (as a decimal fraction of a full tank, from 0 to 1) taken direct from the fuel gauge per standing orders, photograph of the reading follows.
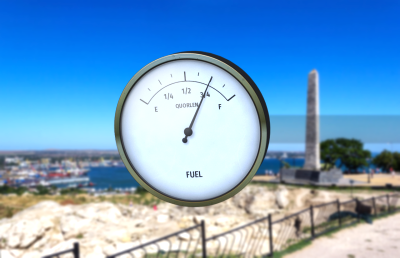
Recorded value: 0.75
